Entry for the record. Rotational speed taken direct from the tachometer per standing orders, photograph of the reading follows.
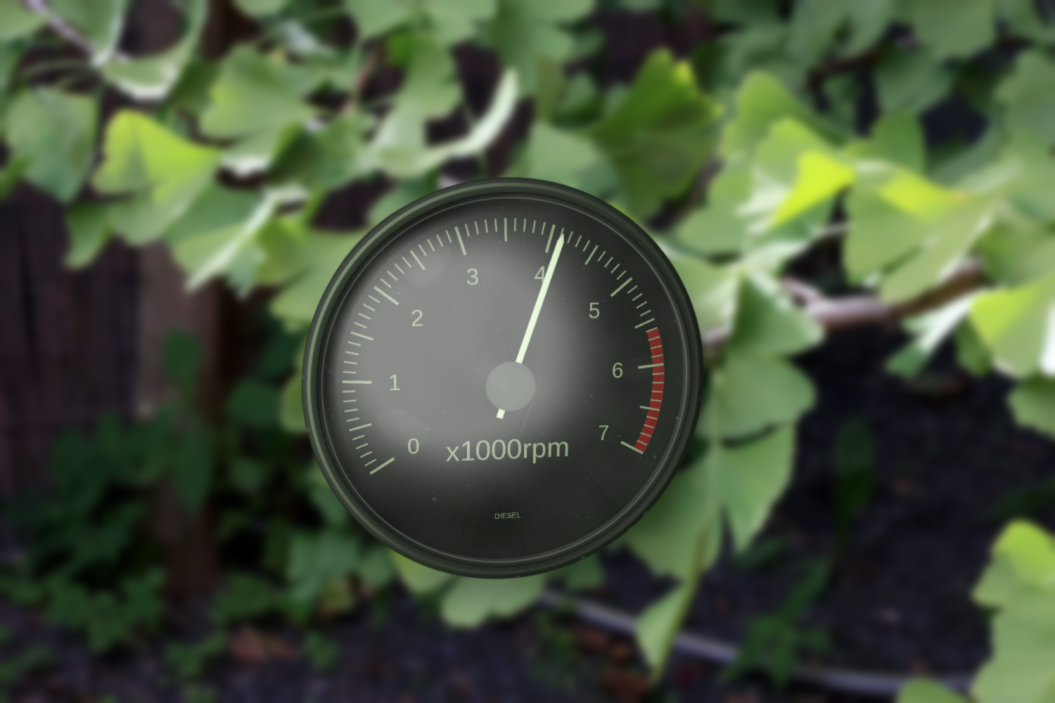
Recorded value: 4100 rpm
